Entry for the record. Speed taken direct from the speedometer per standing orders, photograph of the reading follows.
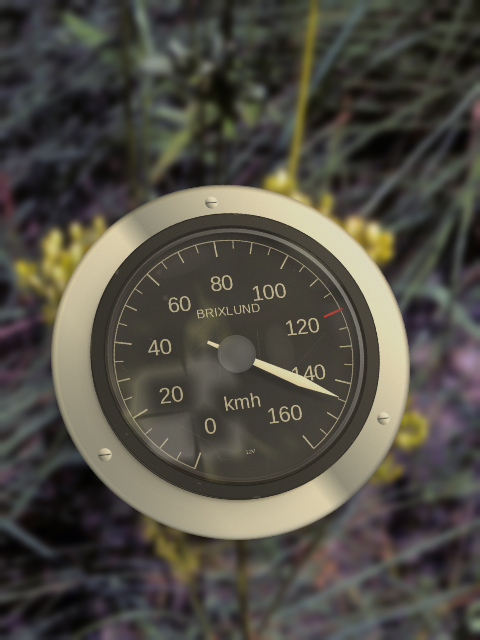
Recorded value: 145 km/h
